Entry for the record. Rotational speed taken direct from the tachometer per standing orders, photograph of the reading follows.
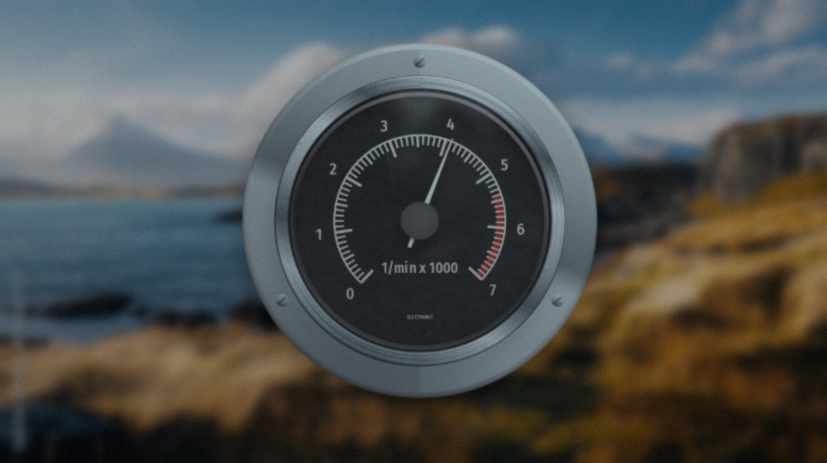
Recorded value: 4100 rpm
